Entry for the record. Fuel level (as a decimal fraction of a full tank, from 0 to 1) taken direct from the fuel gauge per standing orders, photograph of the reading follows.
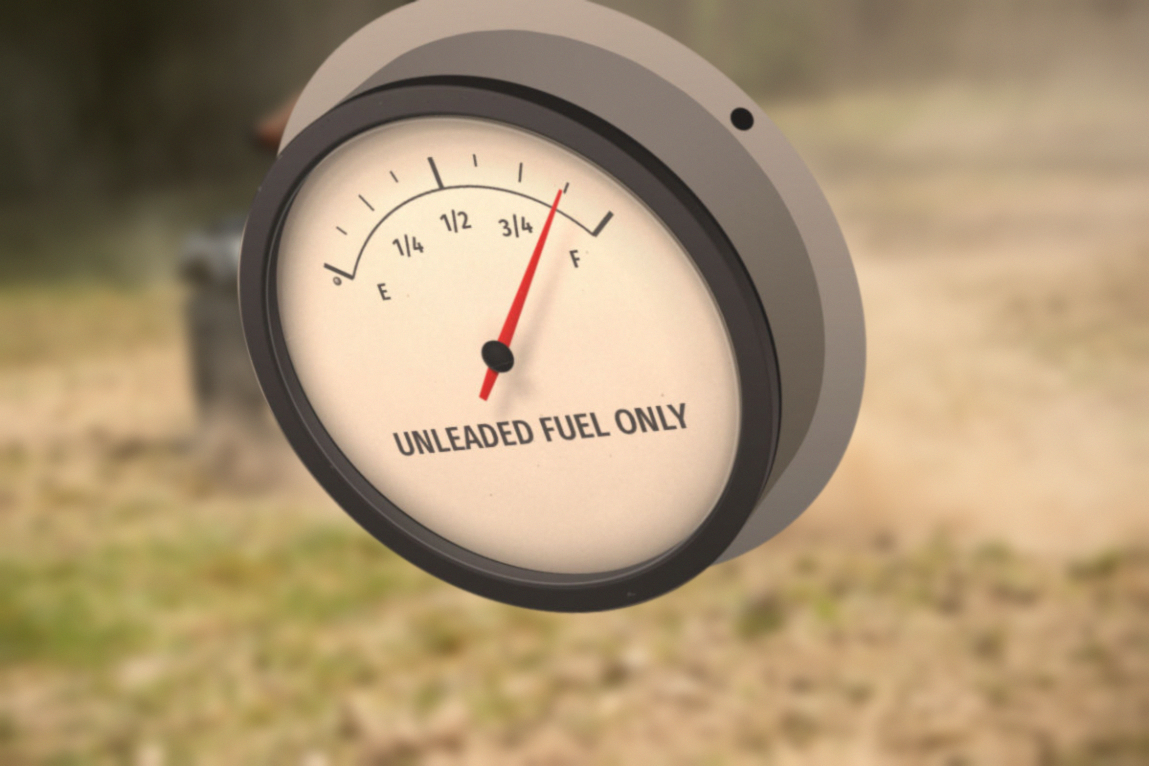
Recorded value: 0.875
